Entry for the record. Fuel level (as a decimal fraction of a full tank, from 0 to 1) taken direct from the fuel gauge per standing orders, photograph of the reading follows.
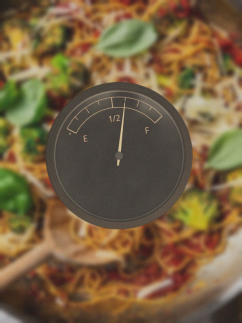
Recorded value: 0.625
